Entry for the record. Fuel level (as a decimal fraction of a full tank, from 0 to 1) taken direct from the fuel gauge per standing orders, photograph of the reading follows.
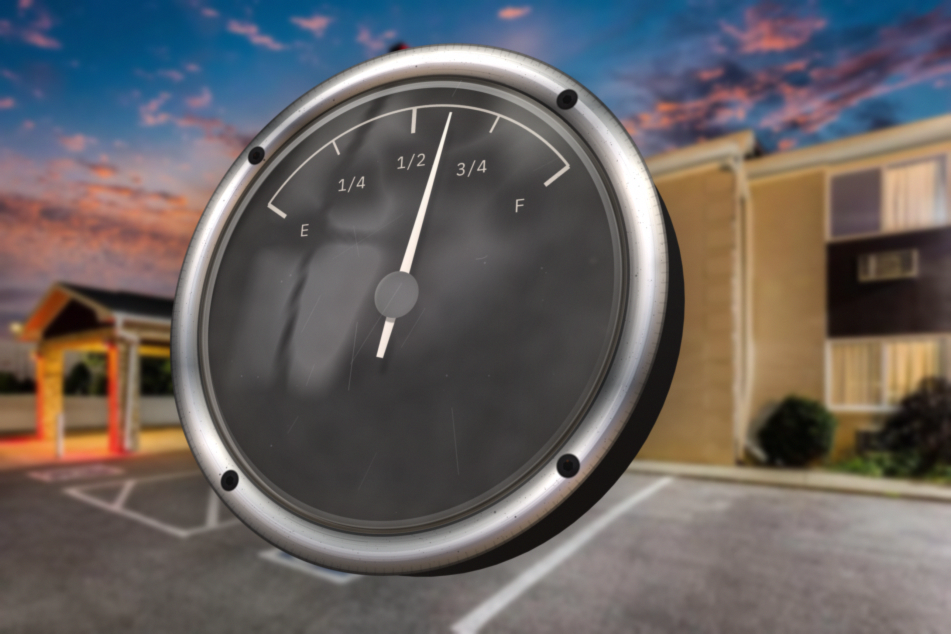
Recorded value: 0.625
